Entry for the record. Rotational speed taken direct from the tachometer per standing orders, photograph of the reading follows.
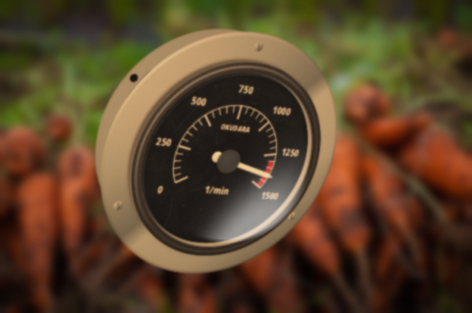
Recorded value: 1400 rpm
